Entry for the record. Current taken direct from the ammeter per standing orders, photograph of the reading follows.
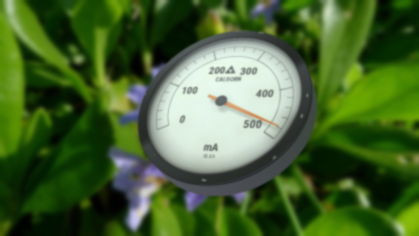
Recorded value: 480 mA
